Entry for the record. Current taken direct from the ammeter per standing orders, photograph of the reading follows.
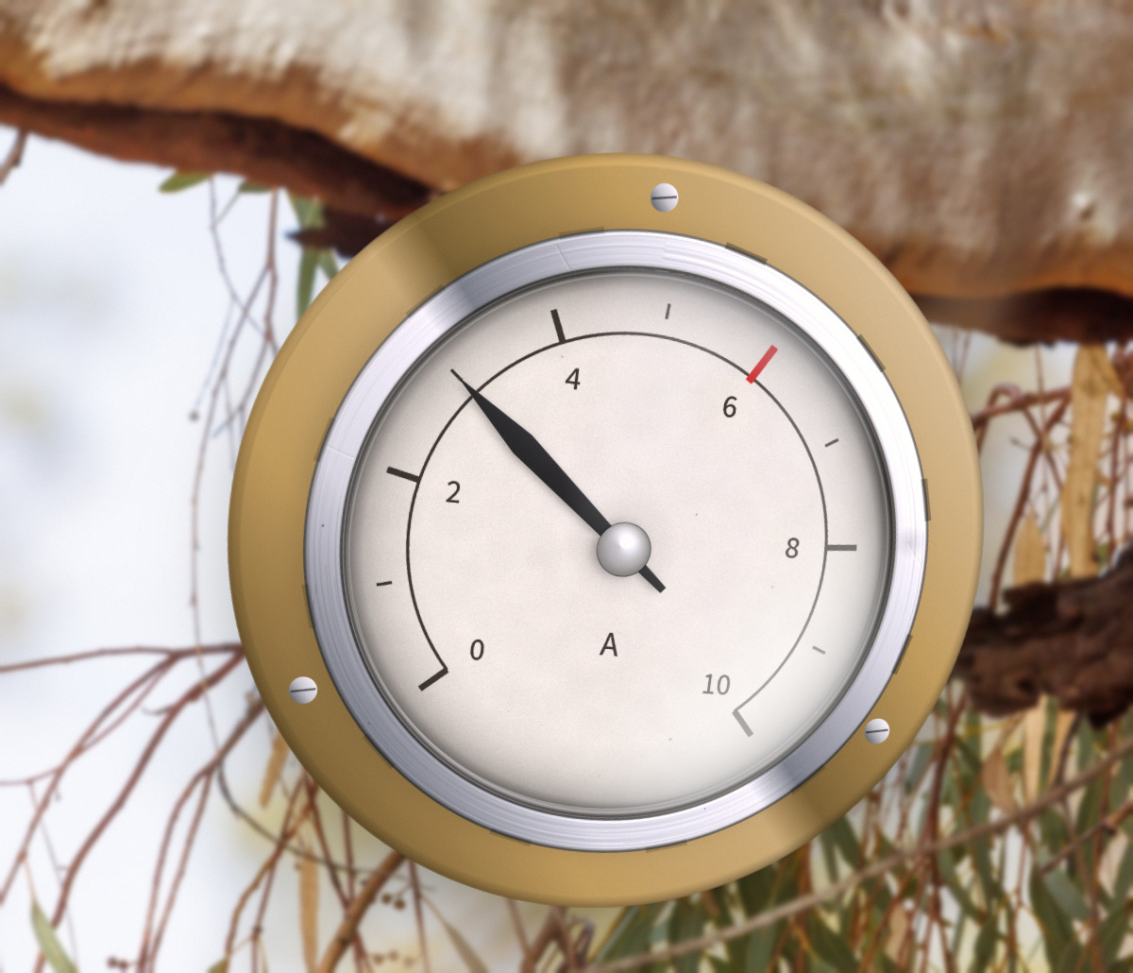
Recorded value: 3 A
